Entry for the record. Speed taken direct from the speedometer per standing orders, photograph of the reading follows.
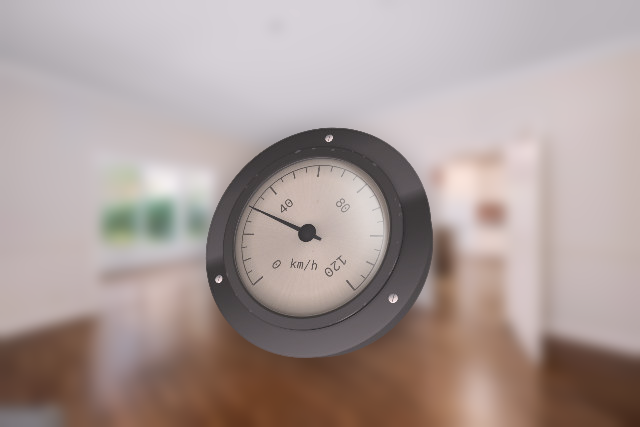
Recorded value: 30 km/h
